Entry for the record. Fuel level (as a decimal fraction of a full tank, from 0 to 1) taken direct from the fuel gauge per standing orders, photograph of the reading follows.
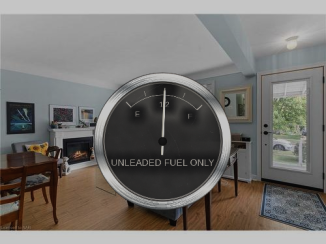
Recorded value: 0.5
